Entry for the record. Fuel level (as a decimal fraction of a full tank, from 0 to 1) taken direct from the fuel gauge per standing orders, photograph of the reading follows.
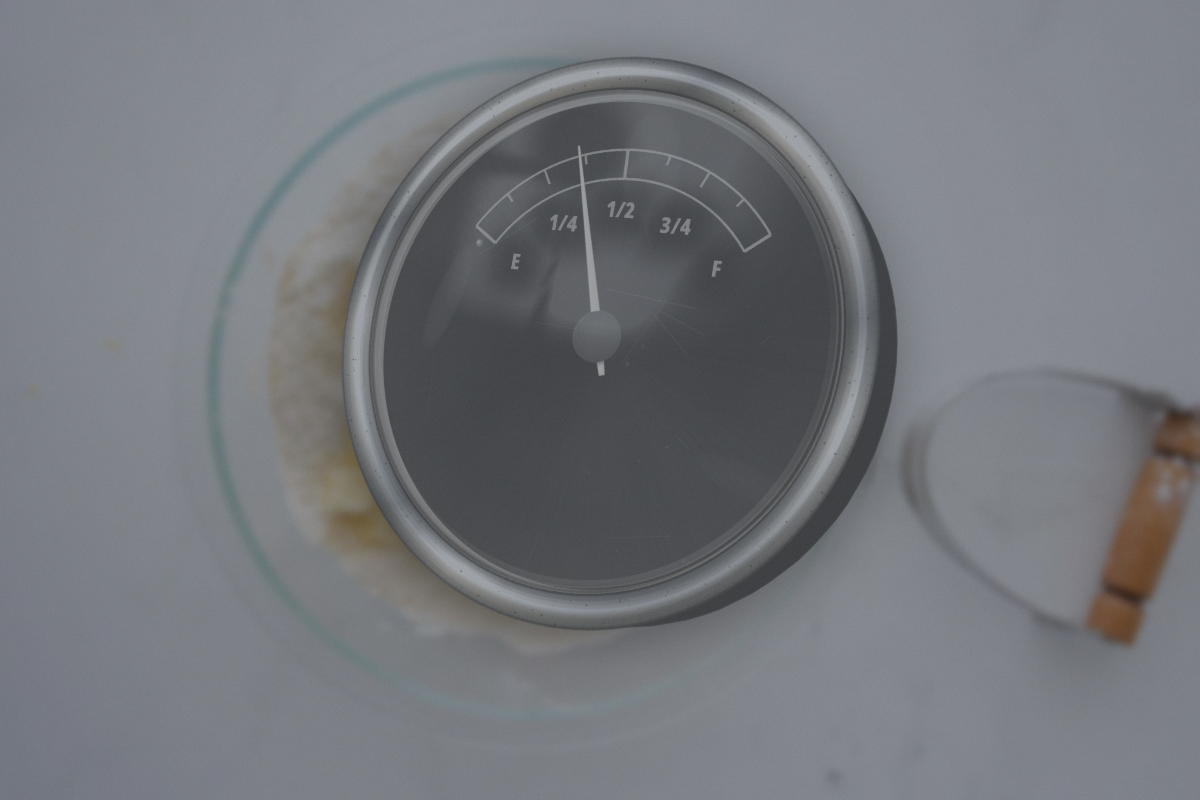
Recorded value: 0.375
